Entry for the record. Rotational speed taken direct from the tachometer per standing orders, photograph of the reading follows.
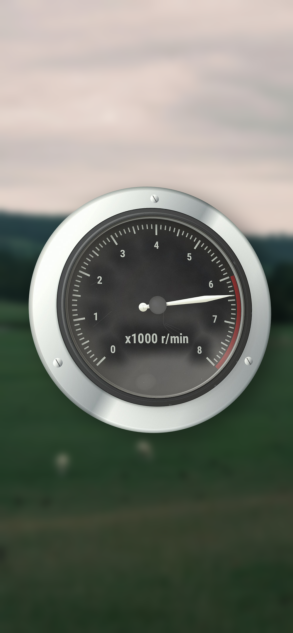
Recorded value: 6400 rpm
